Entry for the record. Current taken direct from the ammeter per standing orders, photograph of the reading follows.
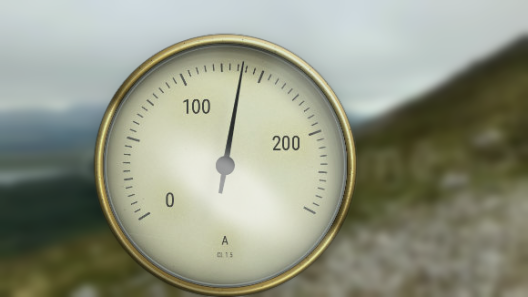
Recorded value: 137.5 A
